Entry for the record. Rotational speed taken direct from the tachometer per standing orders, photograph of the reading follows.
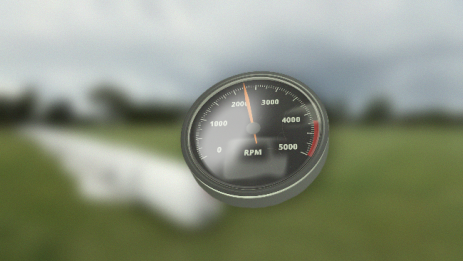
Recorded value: 2250 rpm
